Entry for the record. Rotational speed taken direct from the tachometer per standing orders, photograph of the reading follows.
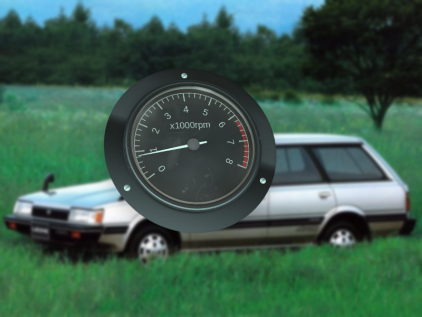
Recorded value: 800 rpm
